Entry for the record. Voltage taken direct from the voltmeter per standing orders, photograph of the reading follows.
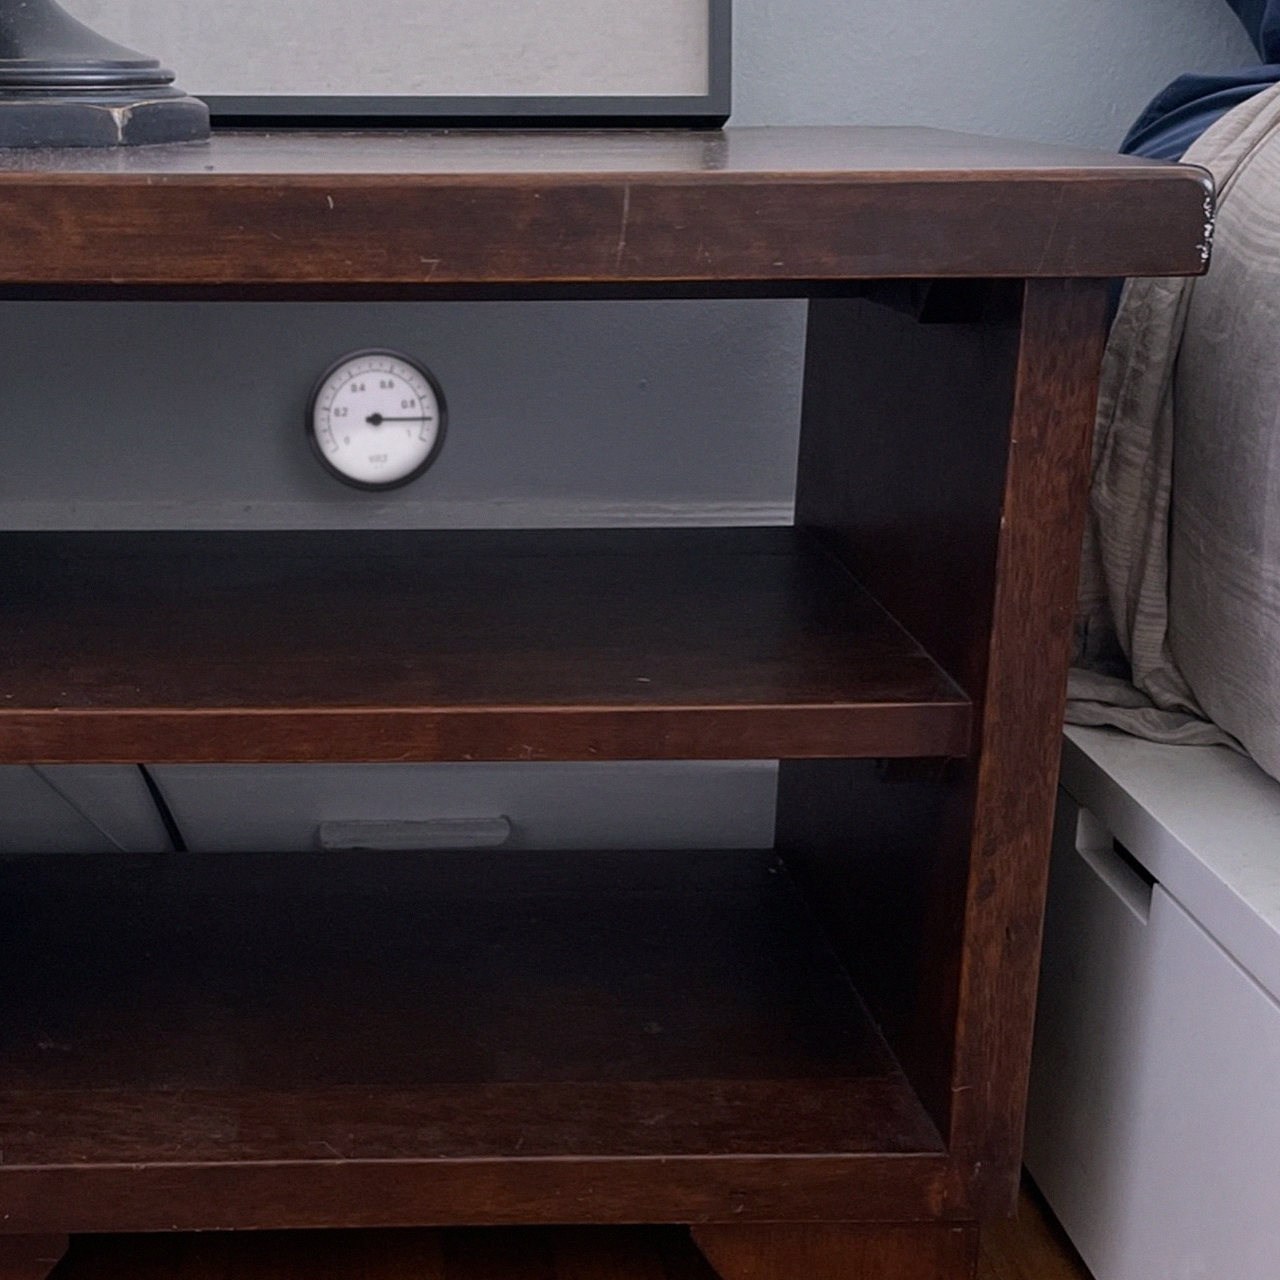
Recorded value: 0.9 V
